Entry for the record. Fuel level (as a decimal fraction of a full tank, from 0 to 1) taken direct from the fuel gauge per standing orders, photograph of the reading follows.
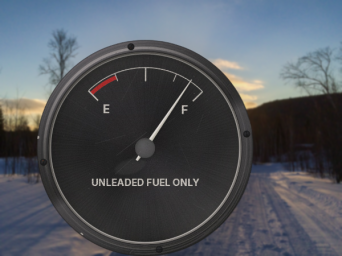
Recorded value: 0.875
